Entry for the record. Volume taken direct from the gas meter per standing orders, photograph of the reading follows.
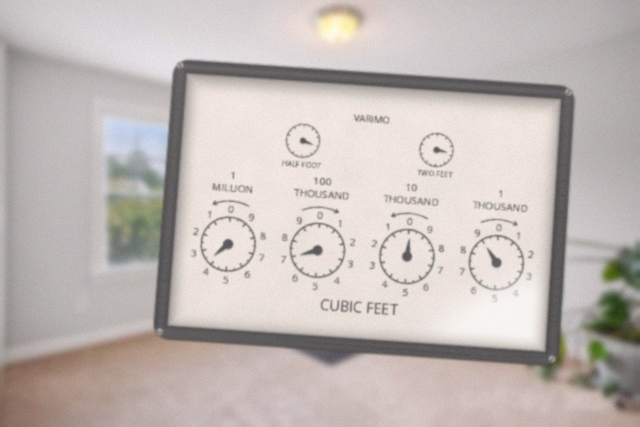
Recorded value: 369900 ft³
